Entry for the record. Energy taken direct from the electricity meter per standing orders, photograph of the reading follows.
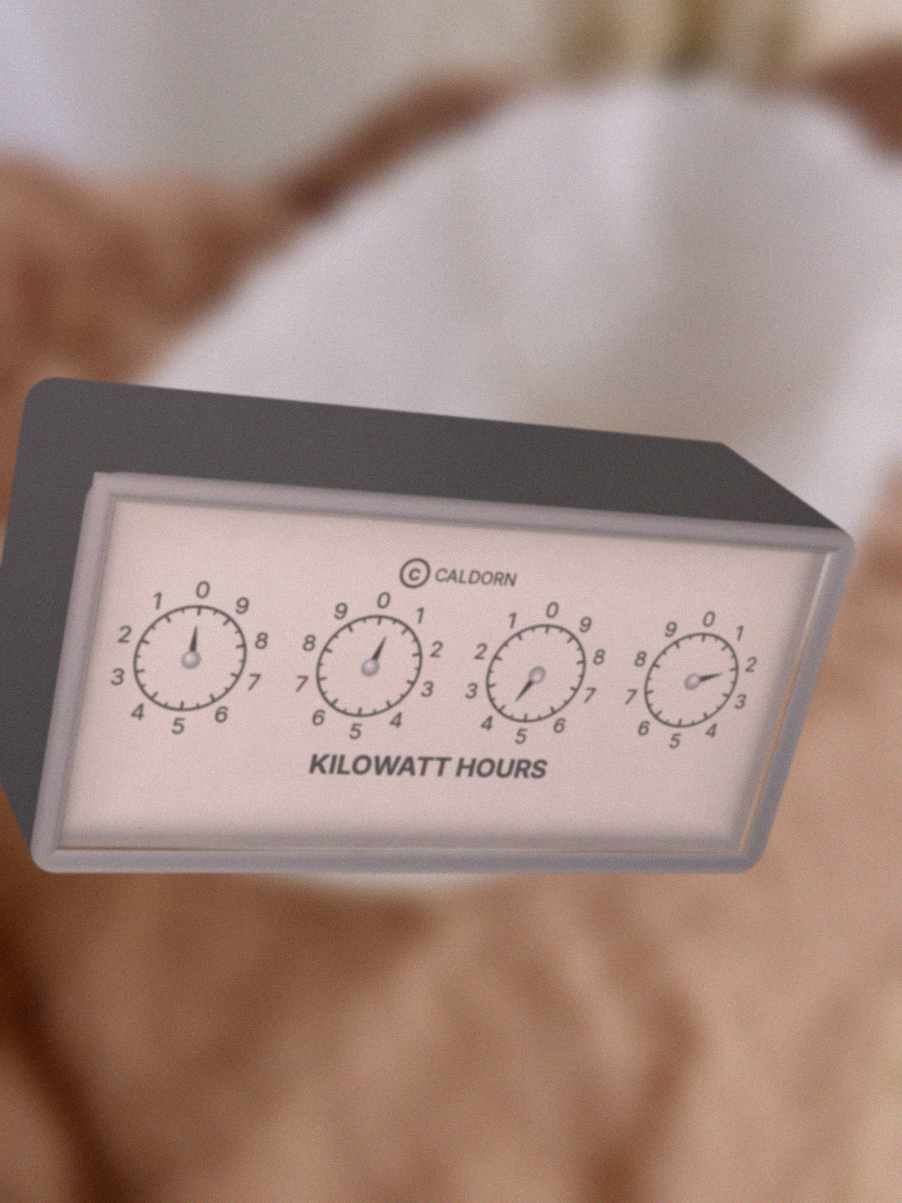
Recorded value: 42 kWh
